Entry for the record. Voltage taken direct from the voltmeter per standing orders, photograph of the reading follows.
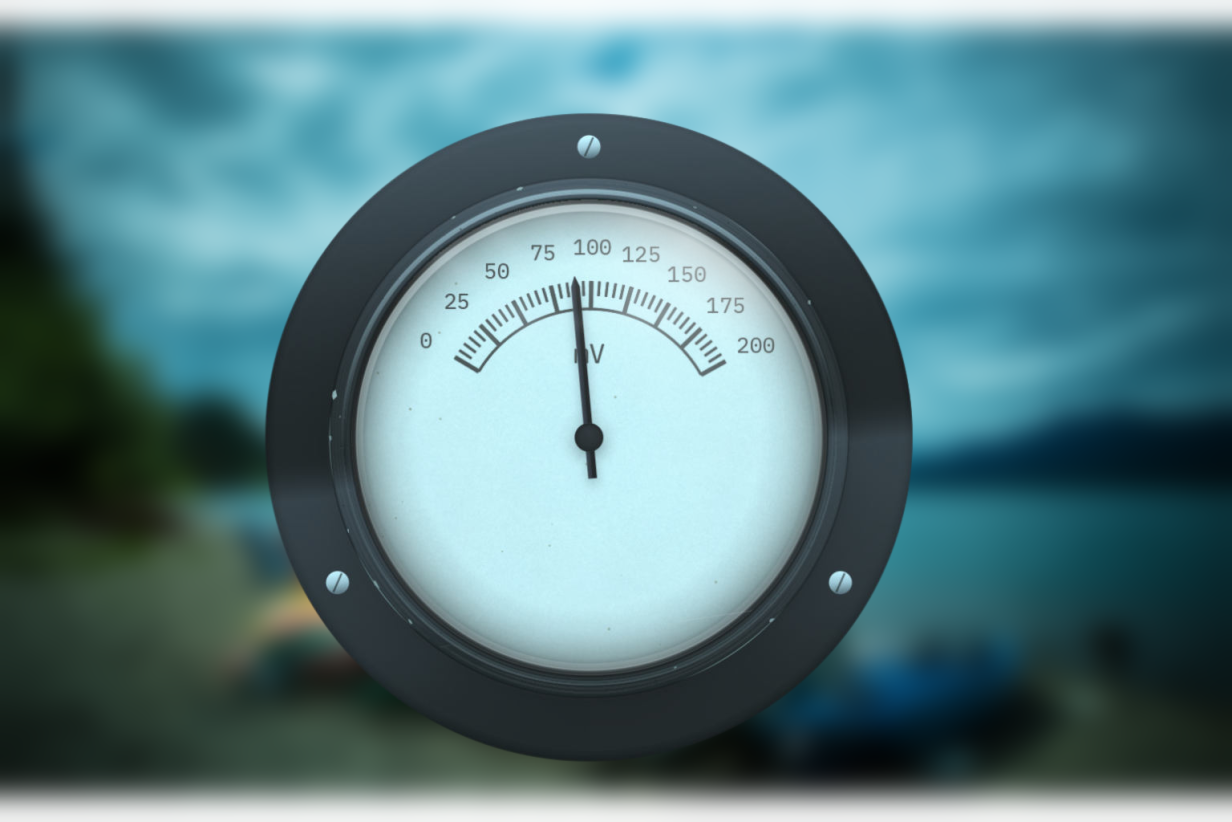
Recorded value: 90 mV
